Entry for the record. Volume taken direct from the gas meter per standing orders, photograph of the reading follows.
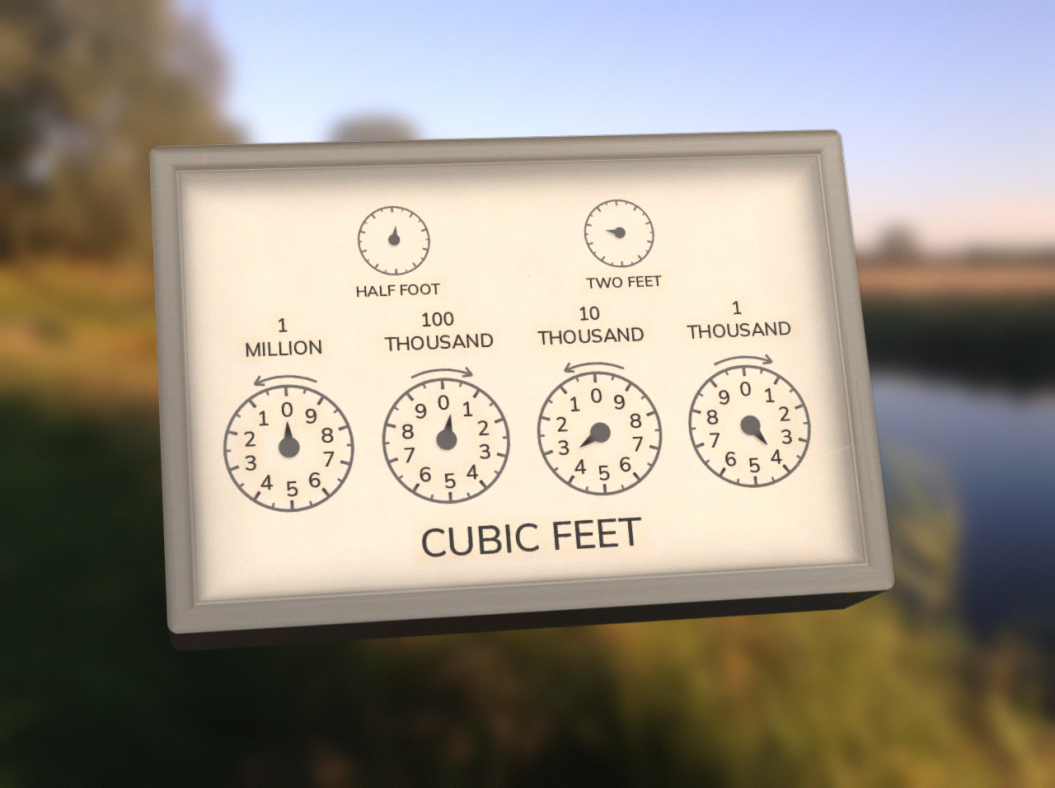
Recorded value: 3400 ft³
